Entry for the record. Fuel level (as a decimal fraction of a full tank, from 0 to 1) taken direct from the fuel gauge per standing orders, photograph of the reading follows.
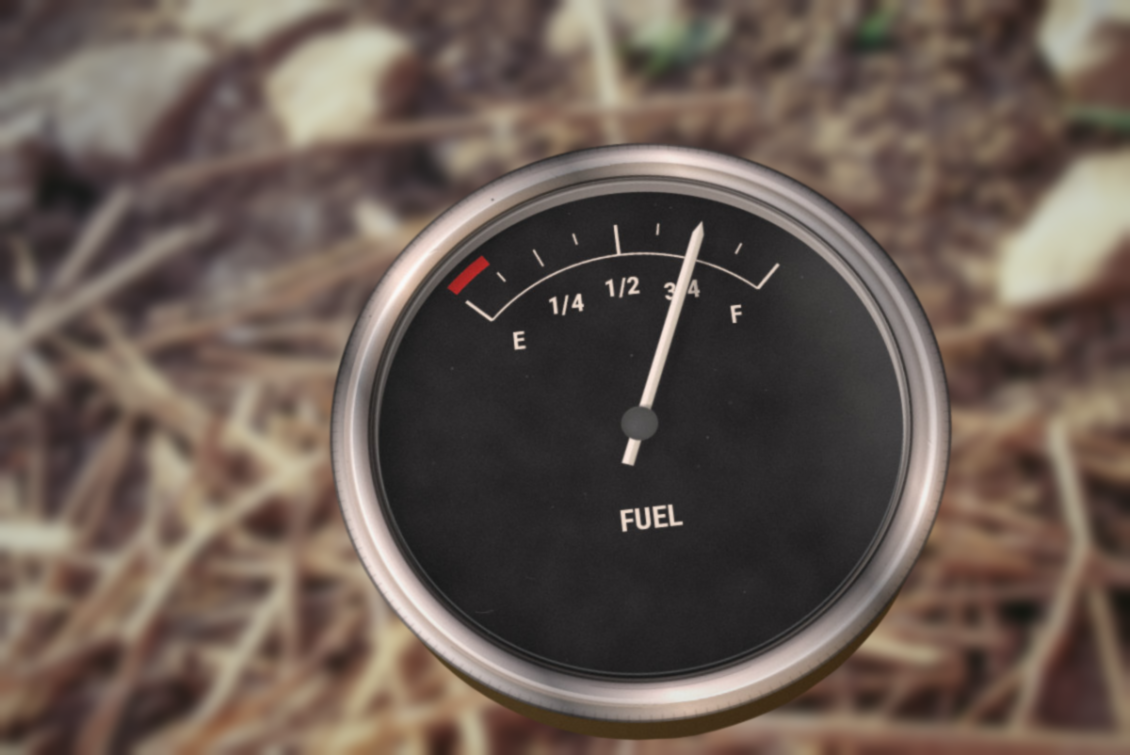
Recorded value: 0.75
